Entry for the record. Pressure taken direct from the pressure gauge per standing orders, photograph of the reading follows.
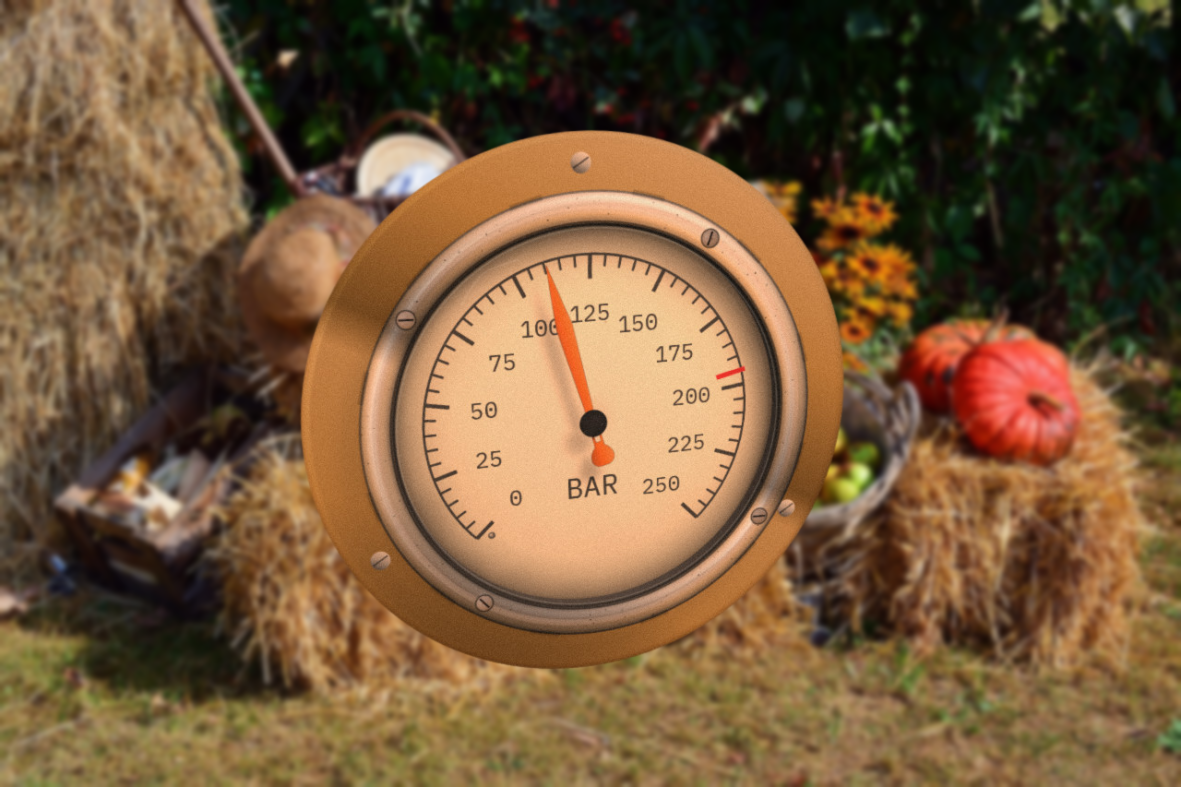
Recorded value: 110 bar
